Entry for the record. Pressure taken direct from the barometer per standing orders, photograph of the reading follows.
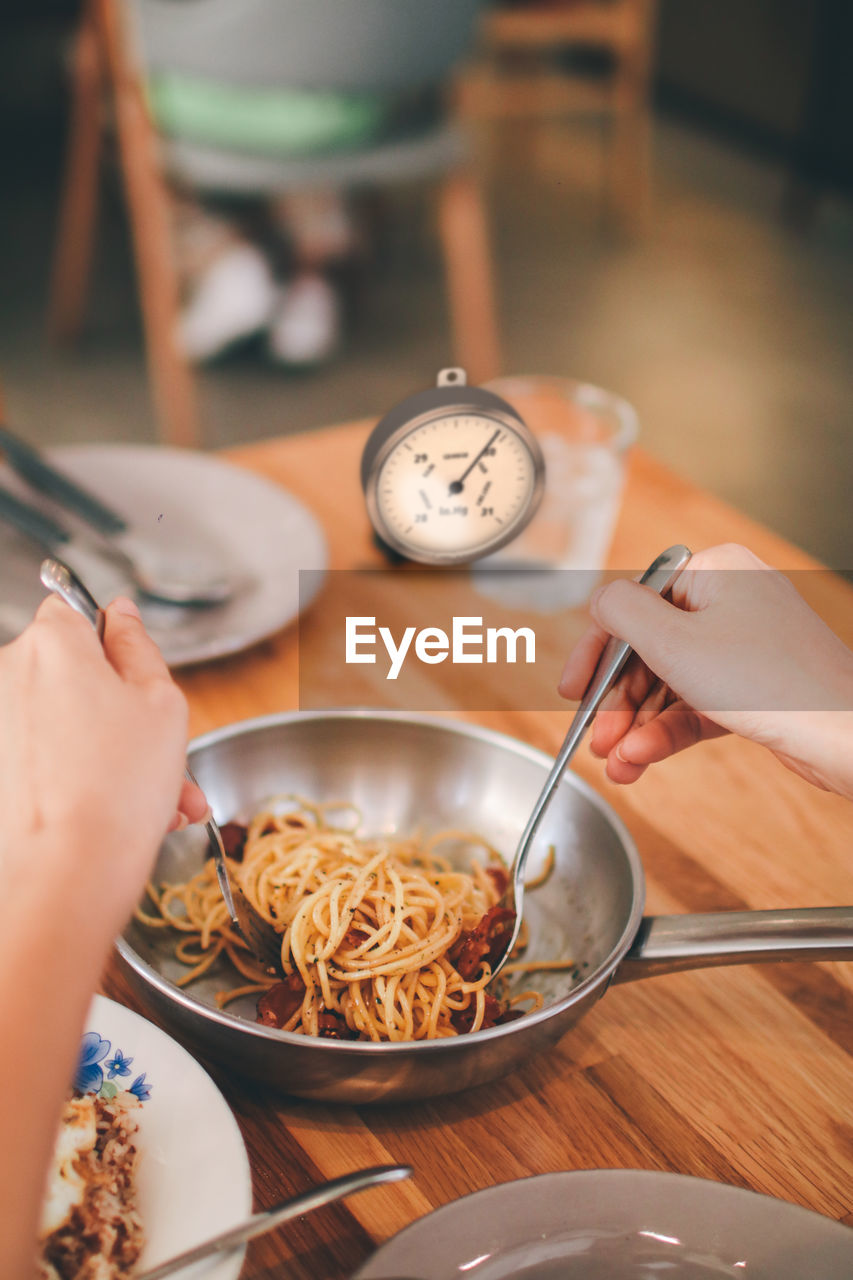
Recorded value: 29.9 inHg
